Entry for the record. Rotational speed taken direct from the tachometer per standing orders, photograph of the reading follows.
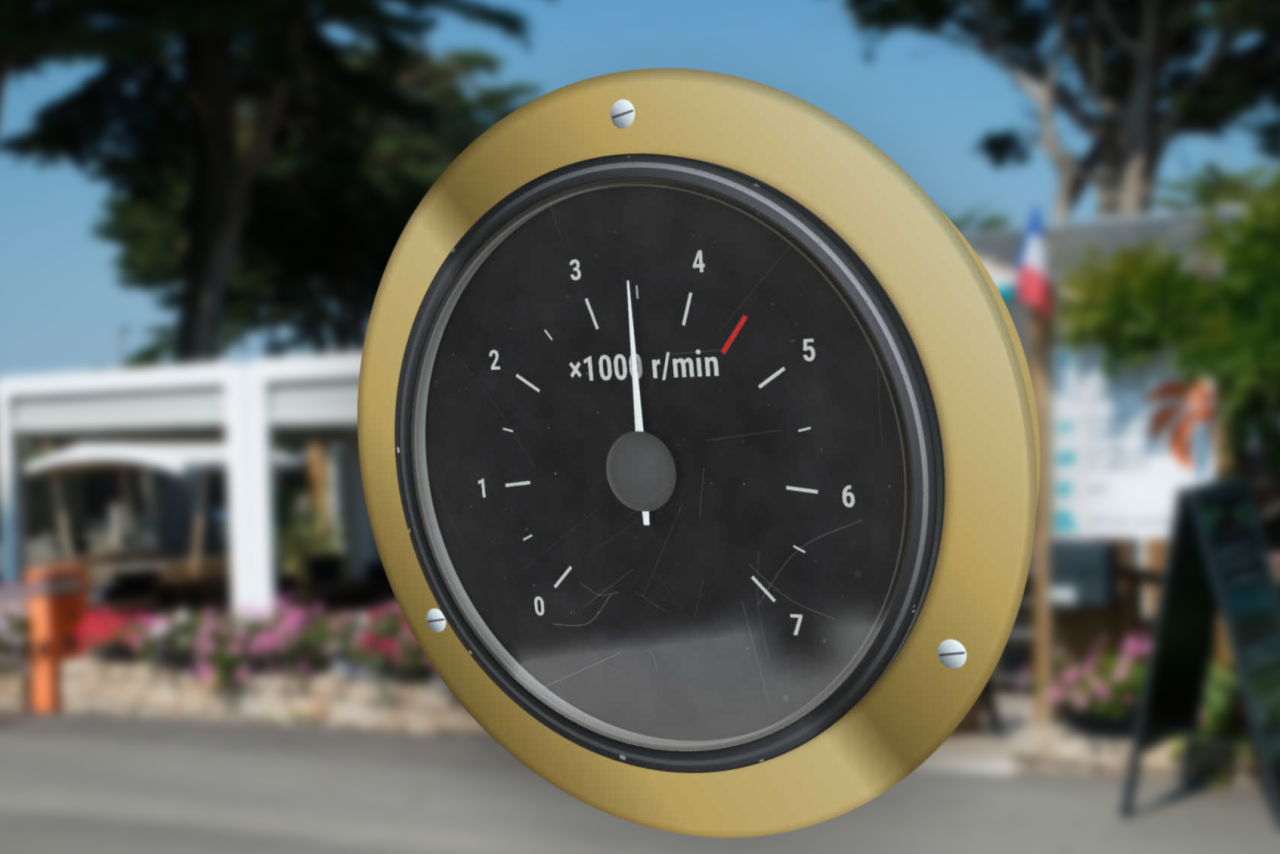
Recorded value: 3500 rpm
